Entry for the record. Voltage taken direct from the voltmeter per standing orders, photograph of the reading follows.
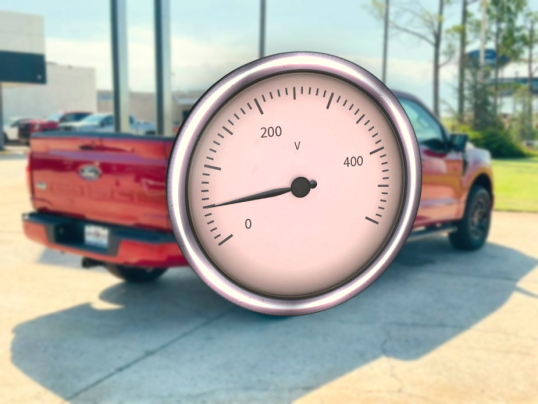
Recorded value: 50 V
